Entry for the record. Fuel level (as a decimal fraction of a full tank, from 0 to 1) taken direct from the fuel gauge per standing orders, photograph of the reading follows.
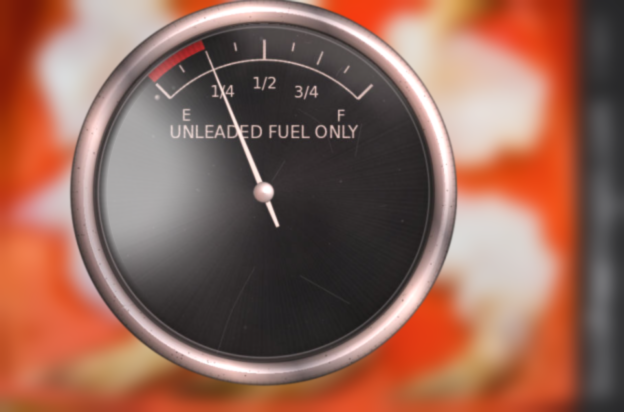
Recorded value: 0.25
